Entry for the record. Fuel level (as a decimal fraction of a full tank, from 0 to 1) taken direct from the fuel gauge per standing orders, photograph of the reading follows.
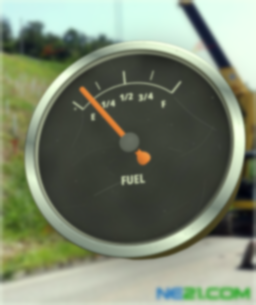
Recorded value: 0.125
